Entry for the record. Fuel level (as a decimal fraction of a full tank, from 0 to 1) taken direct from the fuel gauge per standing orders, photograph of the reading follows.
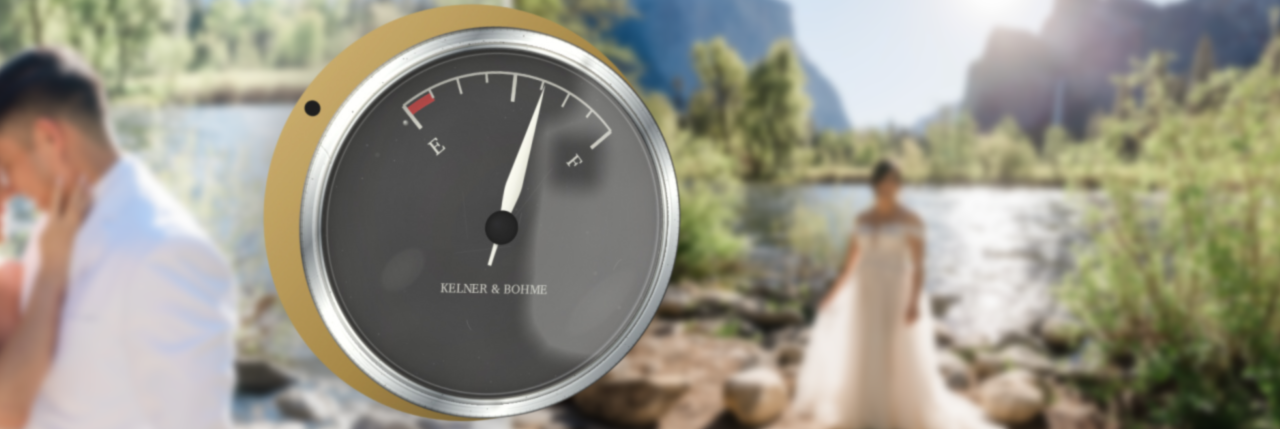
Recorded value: 0.625
